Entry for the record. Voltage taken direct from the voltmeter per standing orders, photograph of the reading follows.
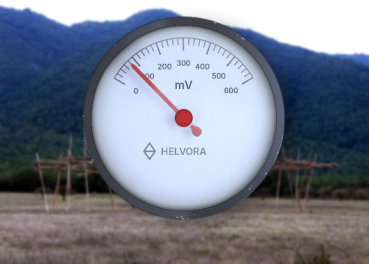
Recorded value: 80 mV
